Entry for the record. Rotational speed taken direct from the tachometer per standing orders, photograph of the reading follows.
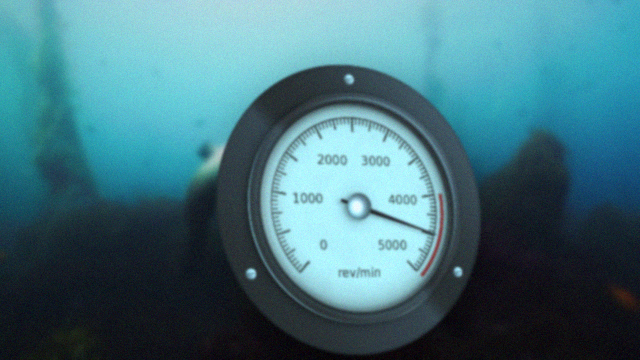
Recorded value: 4500 rpm
